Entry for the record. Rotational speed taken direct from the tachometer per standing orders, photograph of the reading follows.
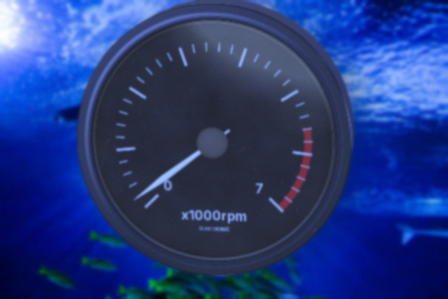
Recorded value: 200 rpm
